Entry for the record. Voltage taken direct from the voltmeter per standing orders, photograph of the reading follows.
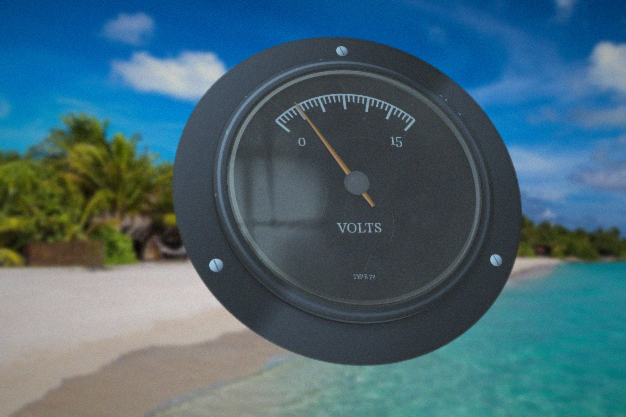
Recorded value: 2.5 V
